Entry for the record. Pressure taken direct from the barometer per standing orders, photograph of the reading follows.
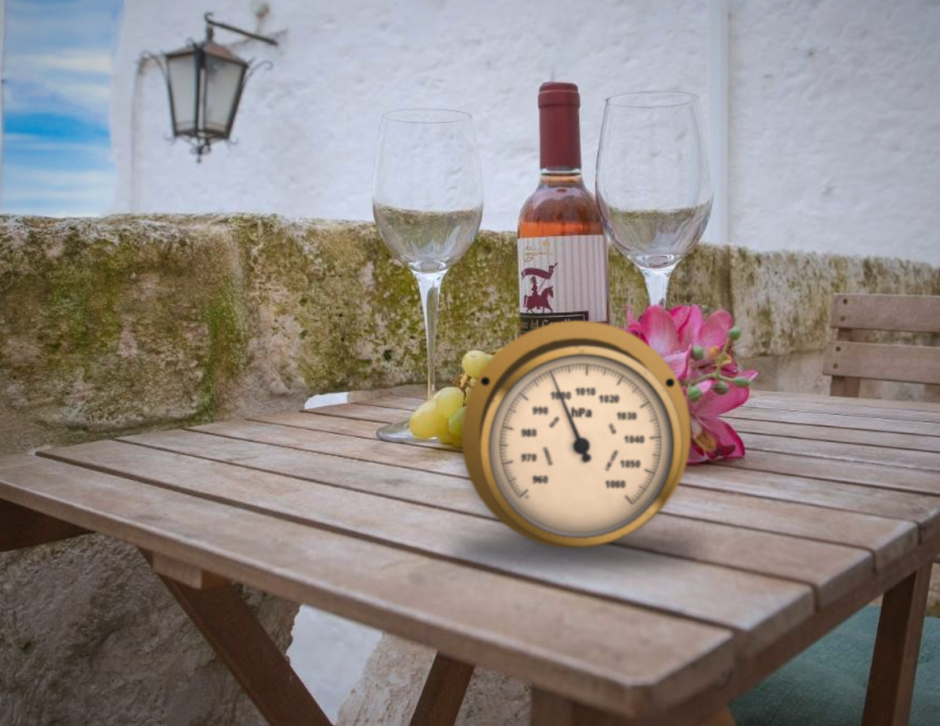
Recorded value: 1000 hPa
